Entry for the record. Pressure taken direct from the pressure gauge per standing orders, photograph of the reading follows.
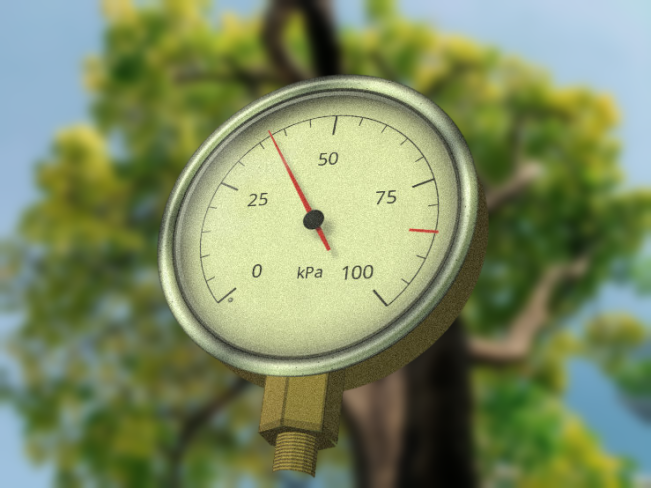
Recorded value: 37.5 kPa
